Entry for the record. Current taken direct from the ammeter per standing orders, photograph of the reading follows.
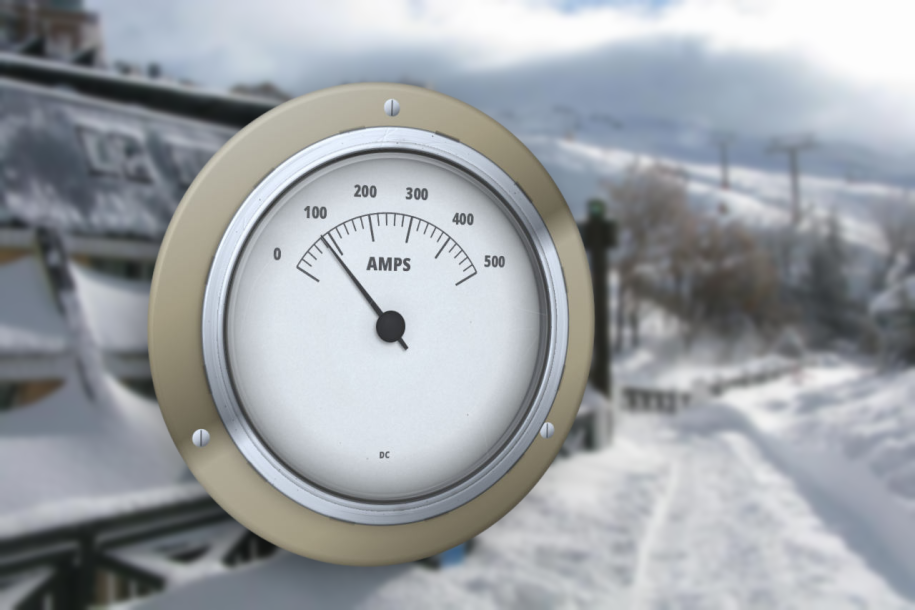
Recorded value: 80 A
